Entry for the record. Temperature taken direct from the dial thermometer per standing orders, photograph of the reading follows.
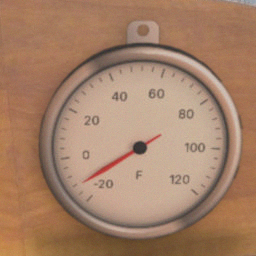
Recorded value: -12 °F
